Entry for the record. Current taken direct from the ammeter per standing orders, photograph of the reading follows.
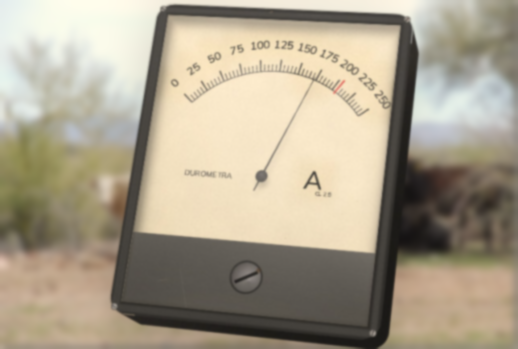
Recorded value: 175 A
